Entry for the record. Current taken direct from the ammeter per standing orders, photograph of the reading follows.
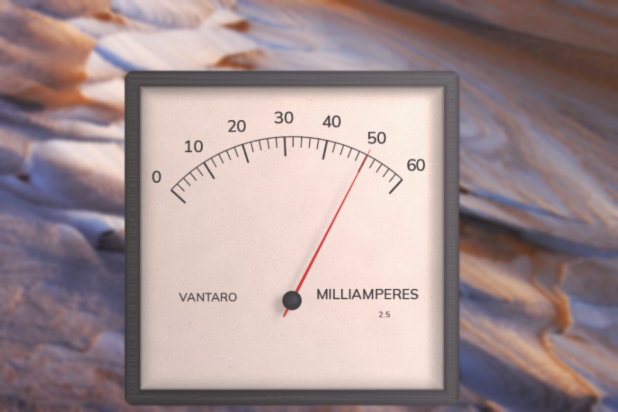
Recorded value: 50 mA
